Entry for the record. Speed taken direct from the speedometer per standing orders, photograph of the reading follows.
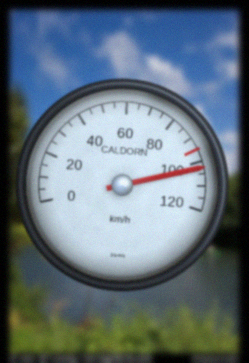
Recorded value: 102.5 km/h
